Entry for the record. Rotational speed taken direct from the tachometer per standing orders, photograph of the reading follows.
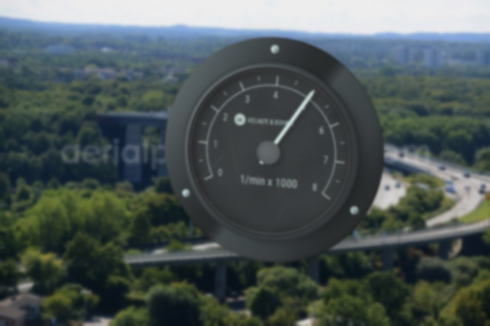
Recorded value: 5000 rpm
